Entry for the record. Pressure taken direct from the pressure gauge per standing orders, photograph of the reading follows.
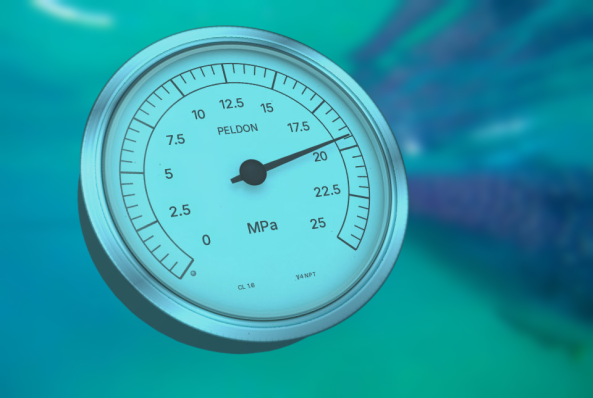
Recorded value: 19.5 MPa
